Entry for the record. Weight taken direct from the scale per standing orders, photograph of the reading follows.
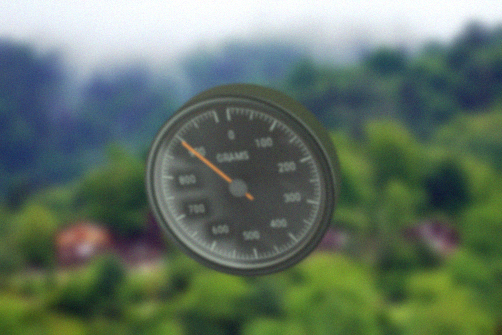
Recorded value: 900 g
